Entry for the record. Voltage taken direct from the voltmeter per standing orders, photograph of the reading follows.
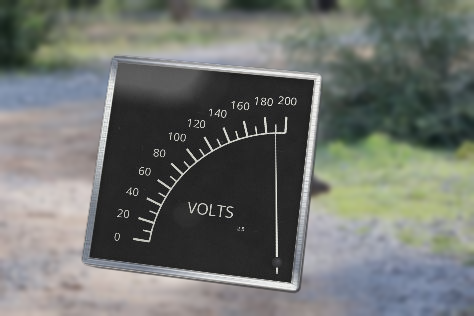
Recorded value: 190 V
